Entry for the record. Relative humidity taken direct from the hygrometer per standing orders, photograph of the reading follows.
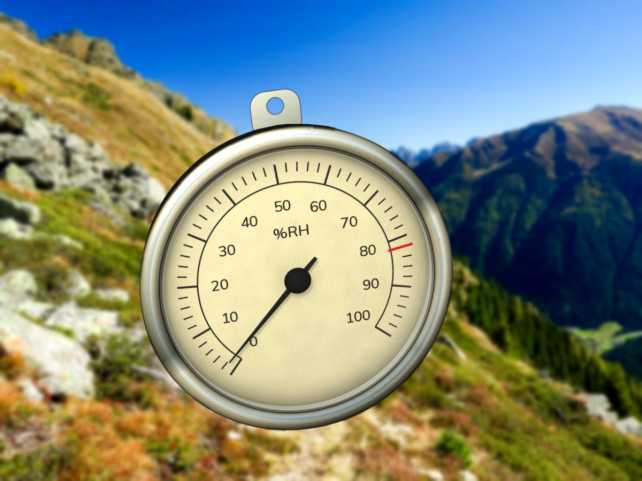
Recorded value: 2 %
